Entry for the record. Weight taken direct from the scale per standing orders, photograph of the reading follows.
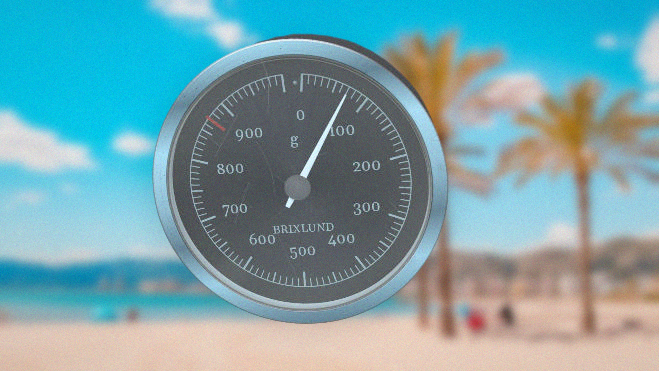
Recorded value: 70 g
